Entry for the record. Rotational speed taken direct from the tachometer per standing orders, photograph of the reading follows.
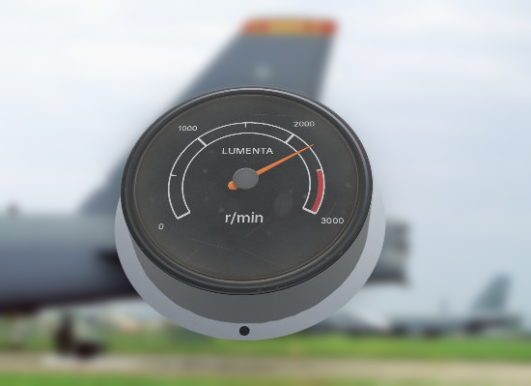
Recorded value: 2250 rpm
